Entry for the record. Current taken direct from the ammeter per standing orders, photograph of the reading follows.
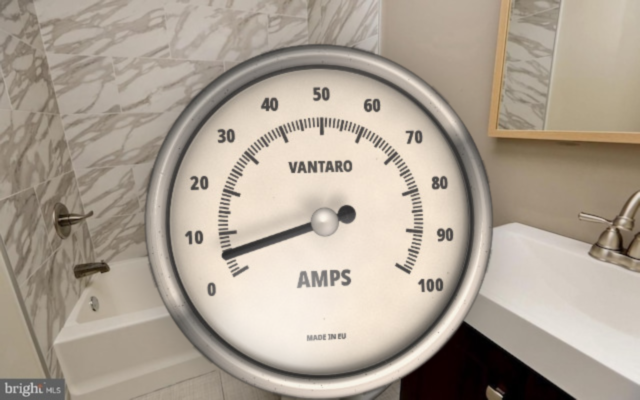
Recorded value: 5 A
